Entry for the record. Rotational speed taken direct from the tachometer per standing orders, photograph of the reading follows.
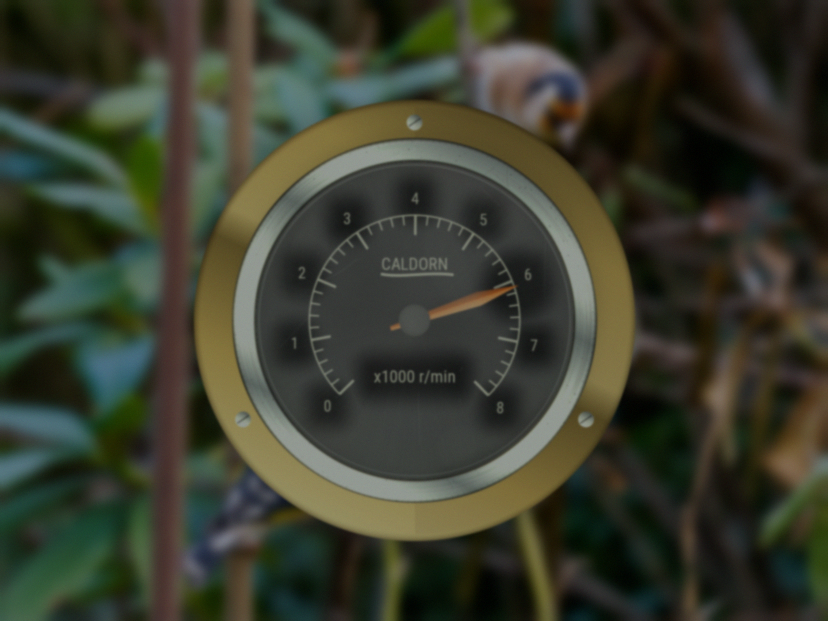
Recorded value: 6100 rpm
